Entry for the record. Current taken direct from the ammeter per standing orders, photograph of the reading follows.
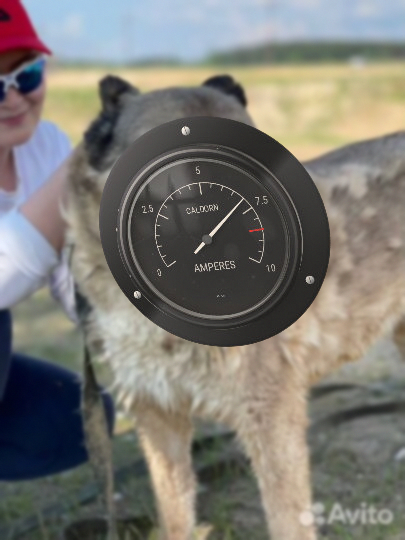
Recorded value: 7 A
